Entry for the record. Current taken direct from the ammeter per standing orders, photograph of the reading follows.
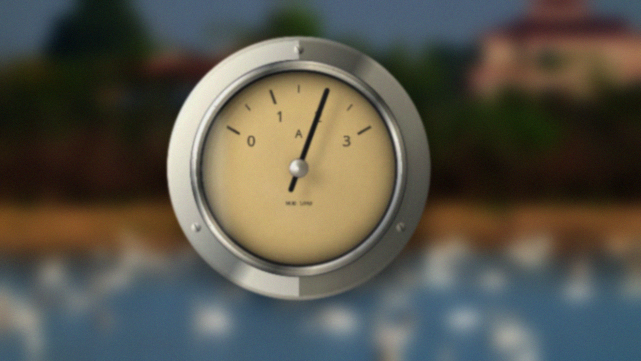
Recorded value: 2 A
